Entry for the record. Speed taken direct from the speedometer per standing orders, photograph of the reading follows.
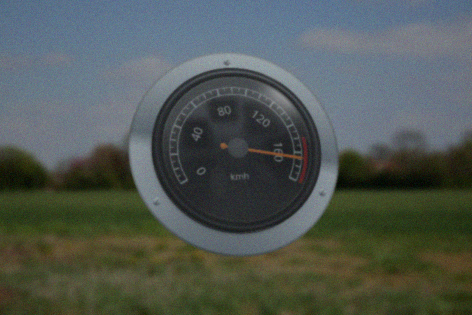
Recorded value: 165 km/h
